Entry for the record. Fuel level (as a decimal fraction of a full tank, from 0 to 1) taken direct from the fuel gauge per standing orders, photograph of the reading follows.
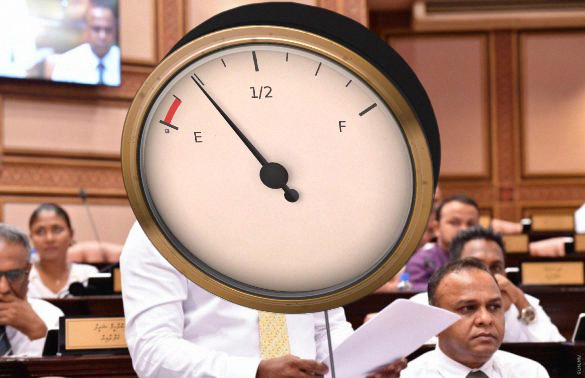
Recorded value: 0.25
